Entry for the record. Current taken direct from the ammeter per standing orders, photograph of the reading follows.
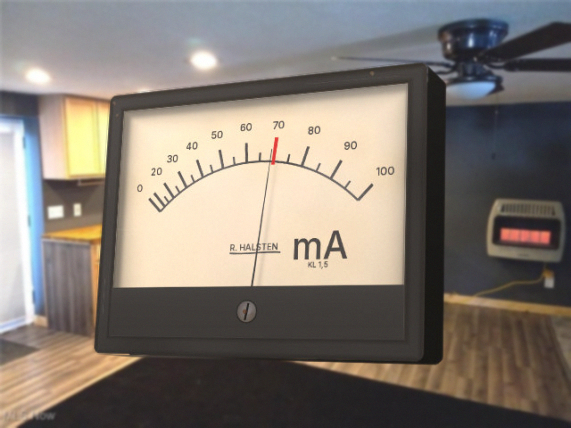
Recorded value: 70 mA
